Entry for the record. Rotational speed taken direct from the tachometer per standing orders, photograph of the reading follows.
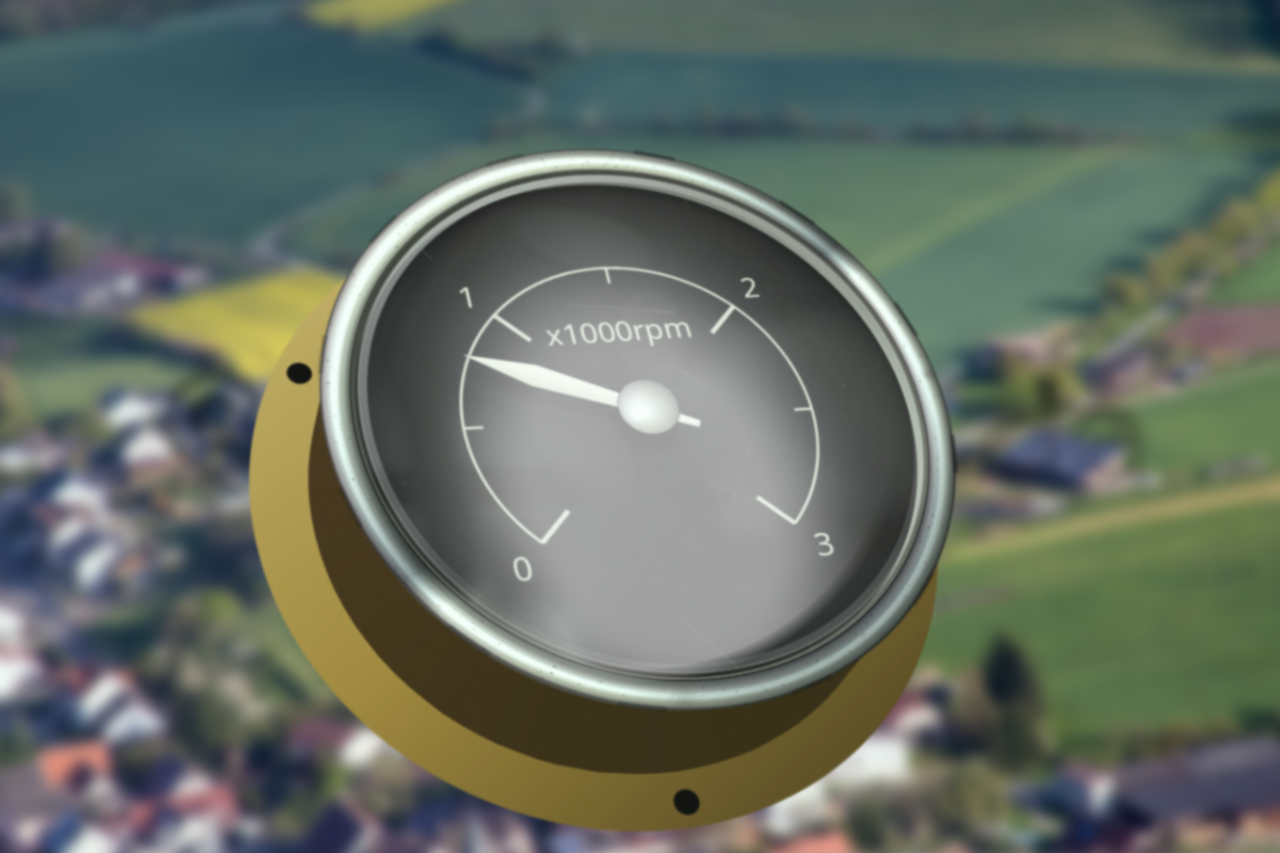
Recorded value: 750 rpm
